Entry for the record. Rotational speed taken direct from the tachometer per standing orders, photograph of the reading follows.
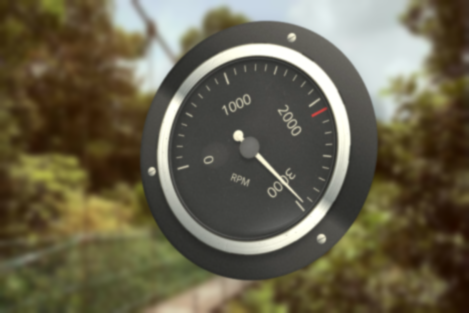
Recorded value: 2950 rpm
